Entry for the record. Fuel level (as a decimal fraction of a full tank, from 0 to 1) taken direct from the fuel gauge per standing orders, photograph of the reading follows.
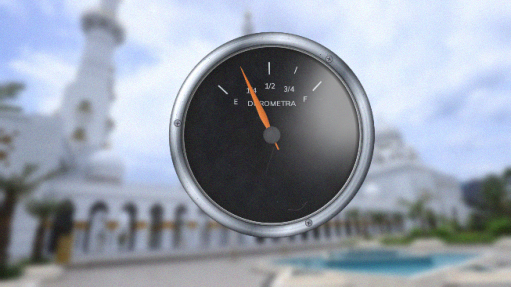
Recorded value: 0.25
